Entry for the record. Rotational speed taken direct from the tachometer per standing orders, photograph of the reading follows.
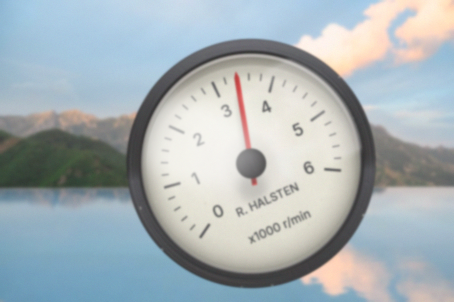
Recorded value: 3400 rpm
